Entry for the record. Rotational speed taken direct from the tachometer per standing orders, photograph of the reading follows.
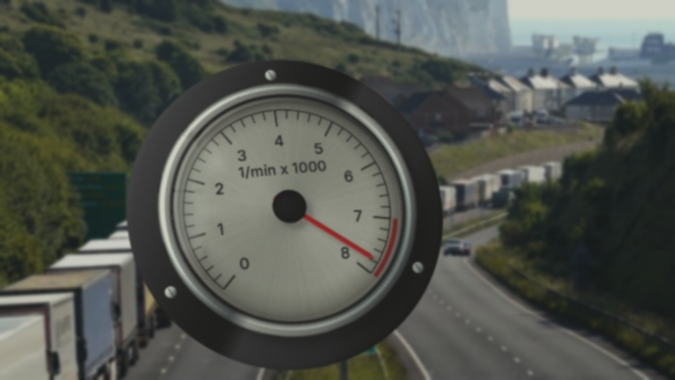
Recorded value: 7800 rpm
